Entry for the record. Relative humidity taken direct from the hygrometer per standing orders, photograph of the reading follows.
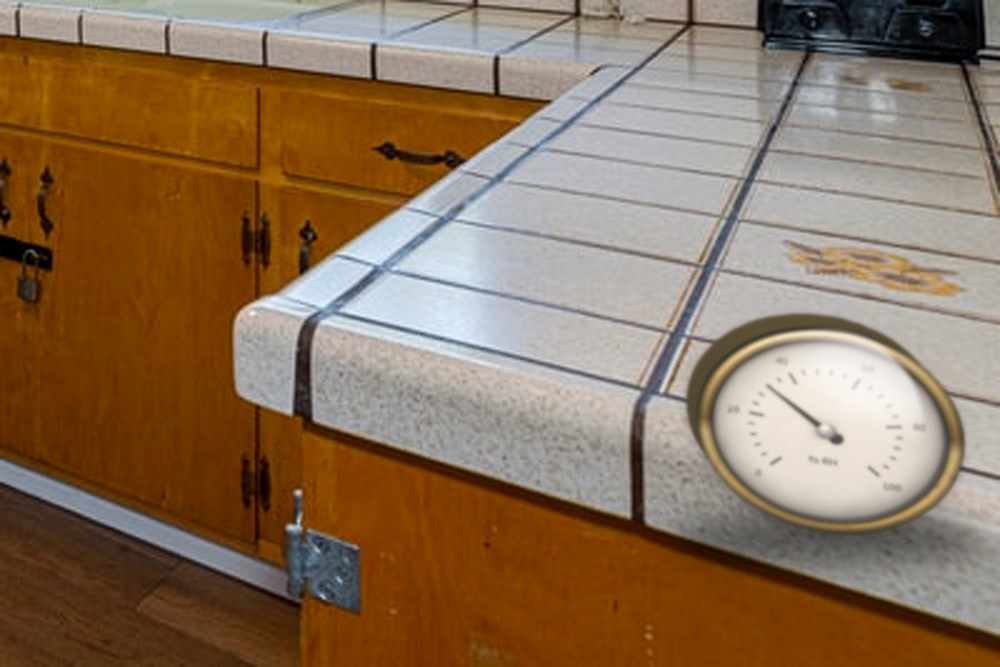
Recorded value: 32 %
